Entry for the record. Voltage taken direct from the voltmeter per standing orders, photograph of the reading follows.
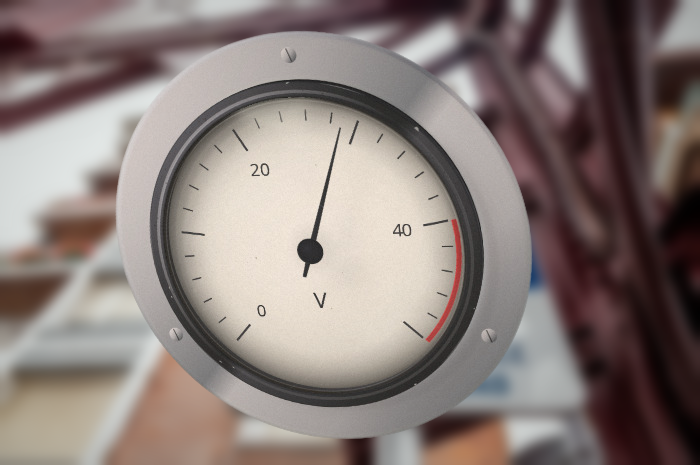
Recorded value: 29 V
